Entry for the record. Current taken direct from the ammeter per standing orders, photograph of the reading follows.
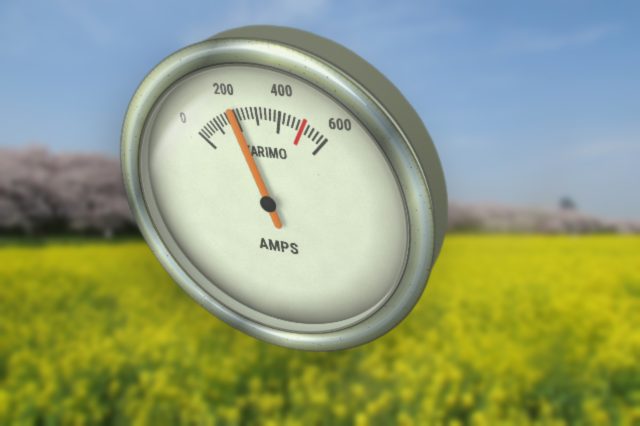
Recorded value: 200 A
